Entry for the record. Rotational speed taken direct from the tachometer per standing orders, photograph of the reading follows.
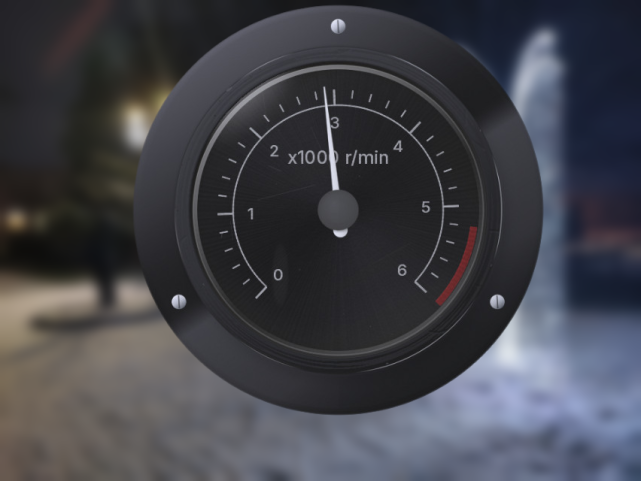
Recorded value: 2900 rpm
